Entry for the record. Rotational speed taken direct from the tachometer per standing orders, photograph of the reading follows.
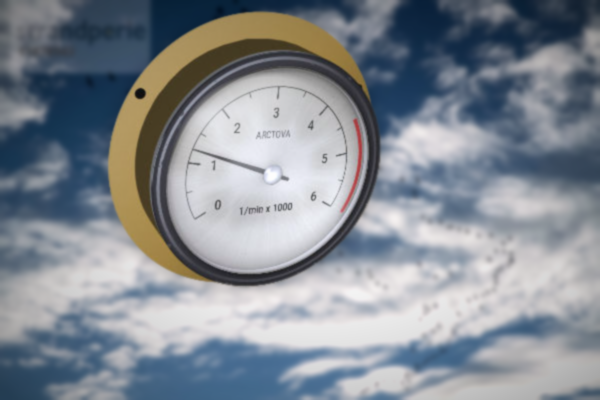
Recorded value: 1250 rpm
